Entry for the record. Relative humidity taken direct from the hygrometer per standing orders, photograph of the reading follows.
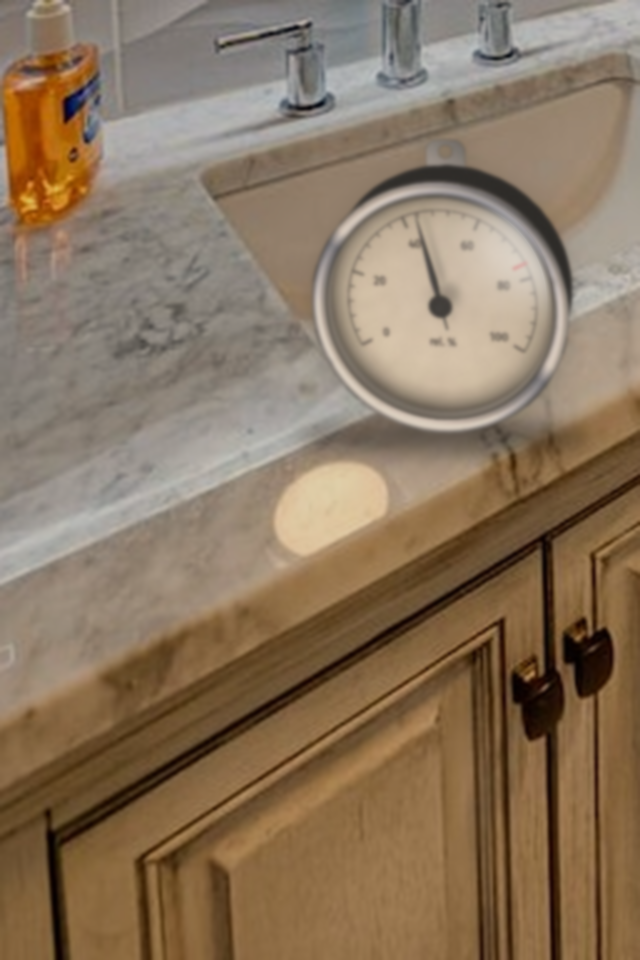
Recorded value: 44 %
